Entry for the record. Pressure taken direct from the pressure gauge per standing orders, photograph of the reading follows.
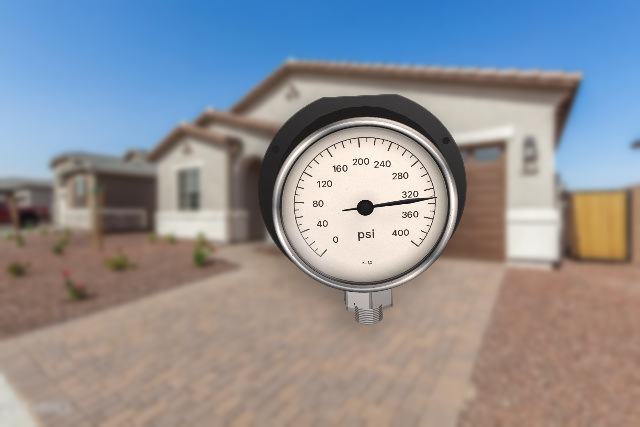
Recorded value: 330 psi
